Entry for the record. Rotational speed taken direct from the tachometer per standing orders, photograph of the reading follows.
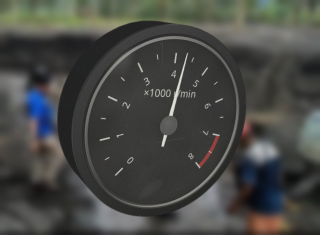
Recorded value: 4250 rpm
